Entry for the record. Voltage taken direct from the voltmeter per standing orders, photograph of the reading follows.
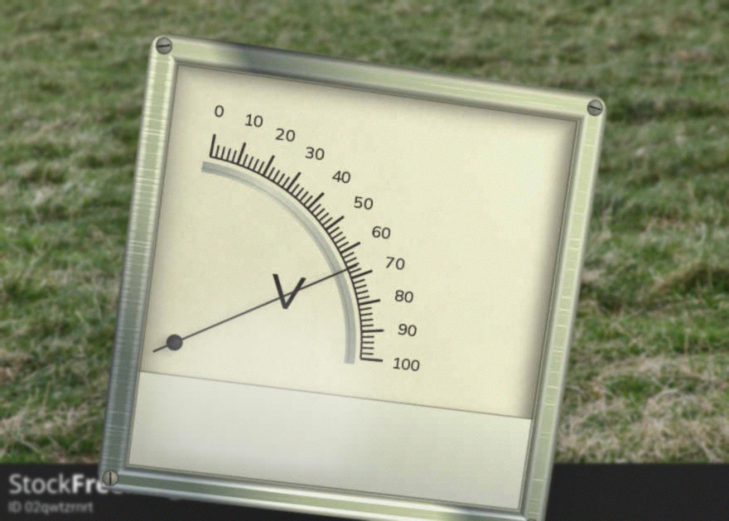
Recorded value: 66 V
